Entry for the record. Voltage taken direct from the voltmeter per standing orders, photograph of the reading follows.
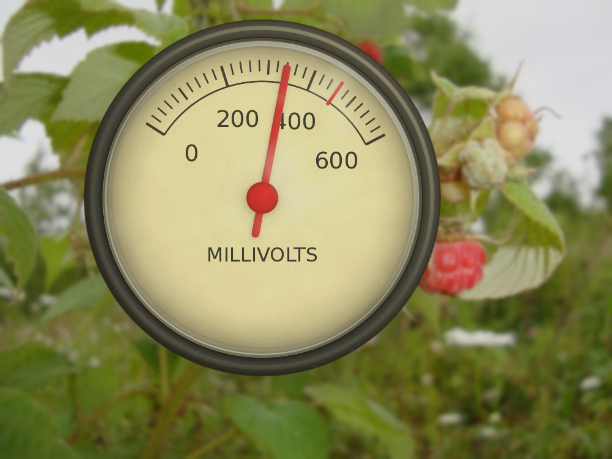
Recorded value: 340 mV
